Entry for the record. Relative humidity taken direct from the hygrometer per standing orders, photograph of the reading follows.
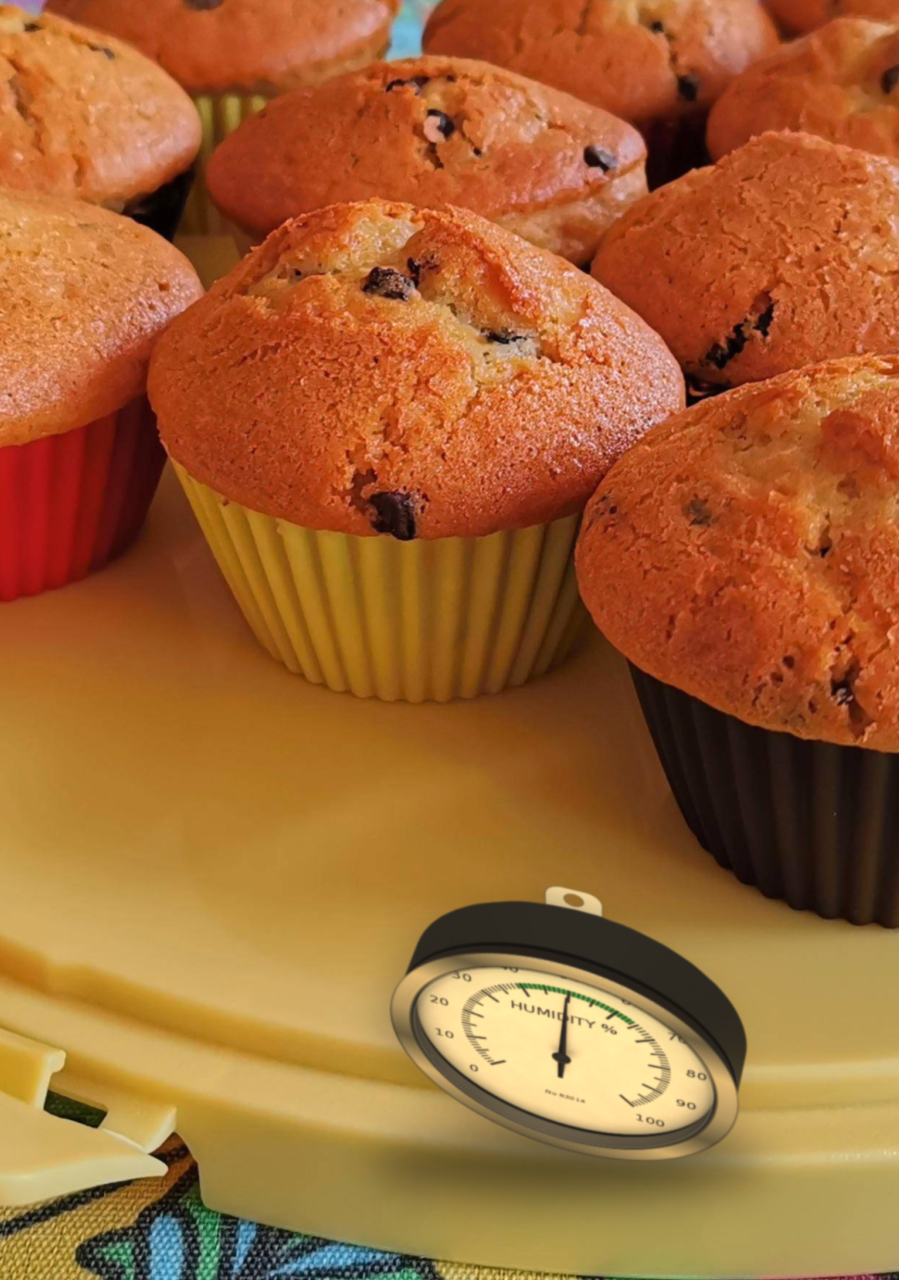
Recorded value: 50 %
